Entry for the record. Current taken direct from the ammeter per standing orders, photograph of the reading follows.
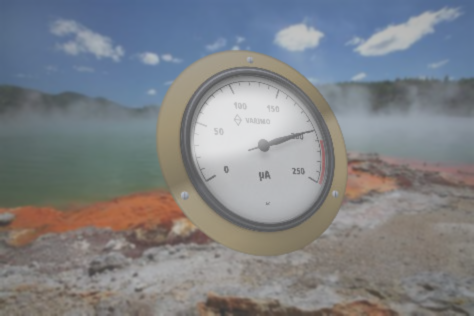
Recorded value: 200 µA
